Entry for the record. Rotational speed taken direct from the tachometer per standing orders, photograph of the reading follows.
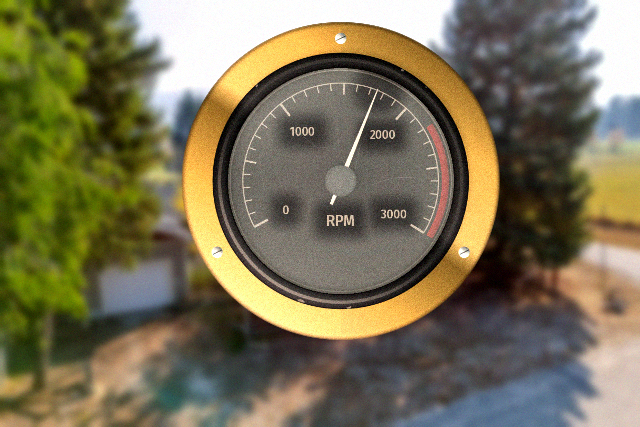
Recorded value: 1750 rpm
